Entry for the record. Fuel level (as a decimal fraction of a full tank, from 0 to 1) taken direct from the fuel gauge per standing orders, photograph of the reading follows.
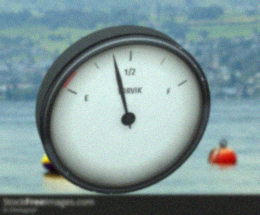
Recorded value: 0.375
